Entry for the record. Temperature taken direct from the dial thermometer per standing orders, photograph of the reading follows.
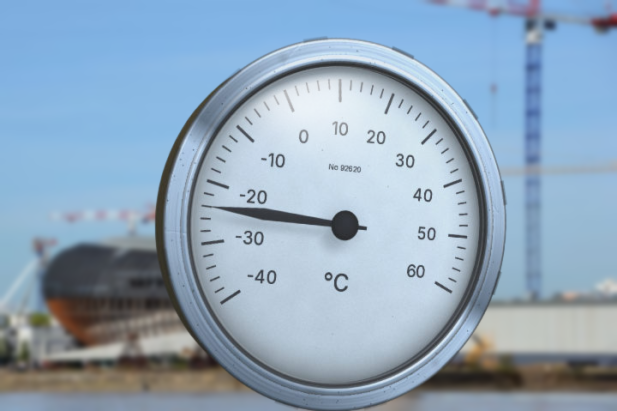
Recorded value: -24 °C
